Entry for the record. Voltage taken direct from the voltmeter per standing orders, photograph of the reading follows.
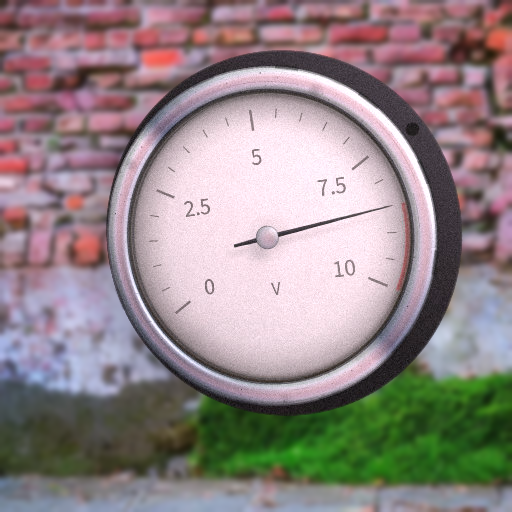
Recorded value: 8.5 V
